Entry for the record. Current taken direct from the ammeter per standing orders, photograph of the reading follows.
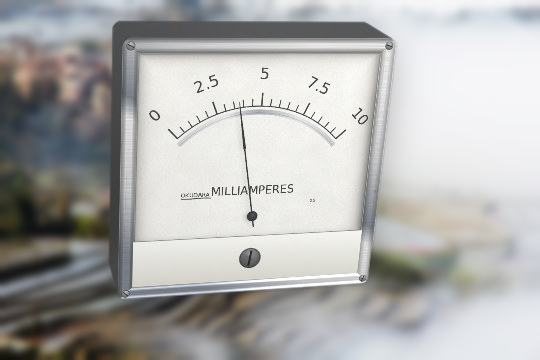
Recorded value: 3.75 mA
